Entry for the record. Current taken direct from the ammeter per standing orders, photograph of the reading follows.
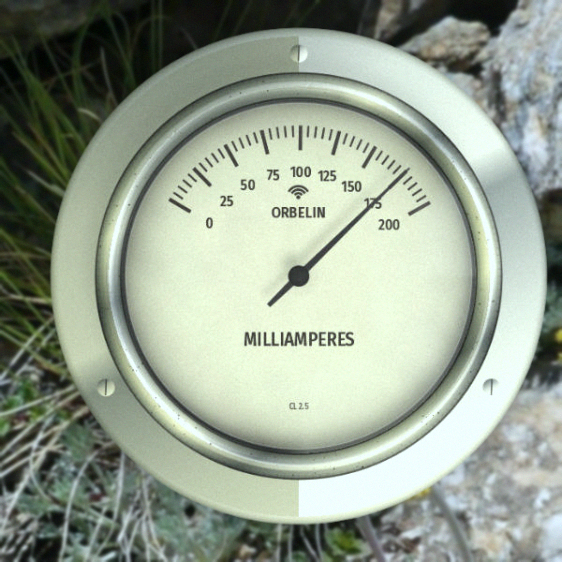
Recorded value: 175 mA
